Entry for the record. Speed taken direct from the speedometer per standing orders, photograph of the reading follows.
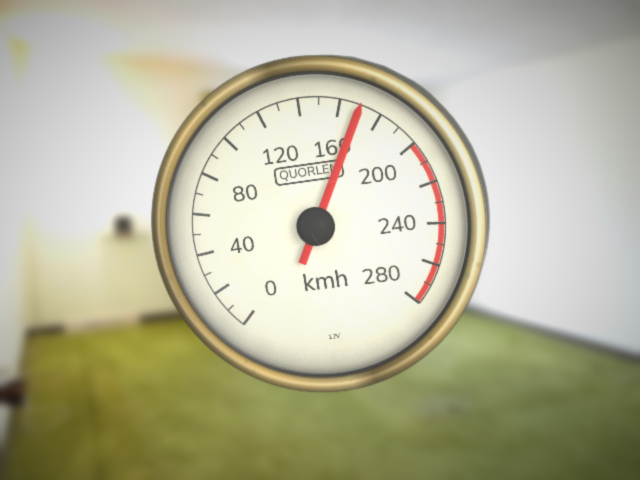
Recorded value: 170 km/h
